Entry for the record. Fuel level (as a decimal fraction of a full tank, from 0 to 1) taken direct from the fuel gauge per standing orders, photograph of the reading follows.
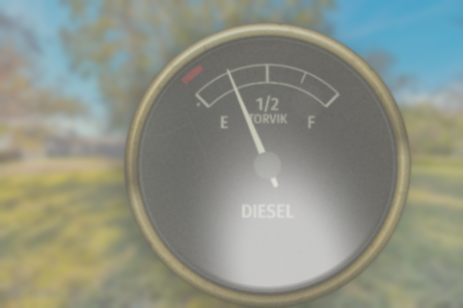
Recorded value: 0.25
